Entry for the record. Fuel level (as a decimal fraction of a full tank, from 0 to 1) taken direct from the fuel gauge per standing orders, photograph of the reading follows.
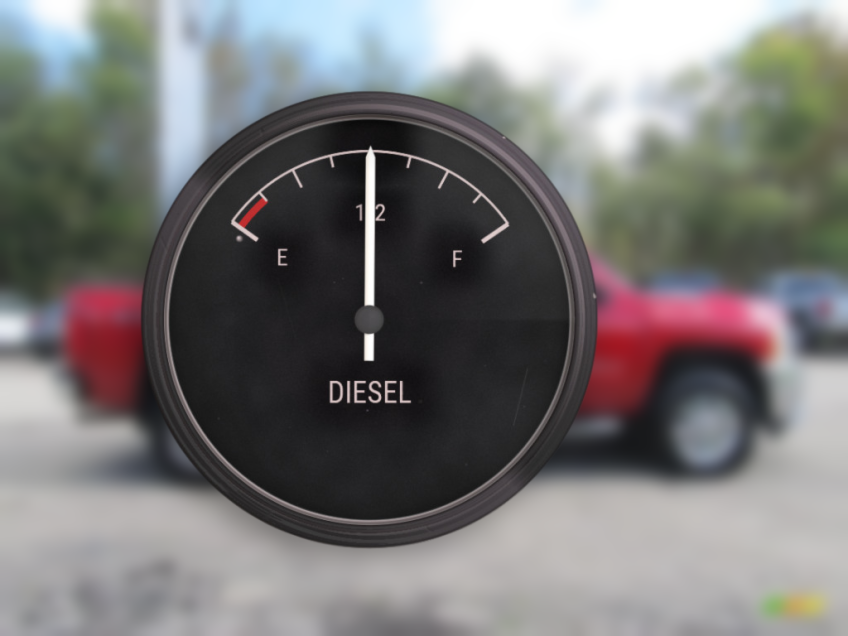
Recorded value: 0.5
